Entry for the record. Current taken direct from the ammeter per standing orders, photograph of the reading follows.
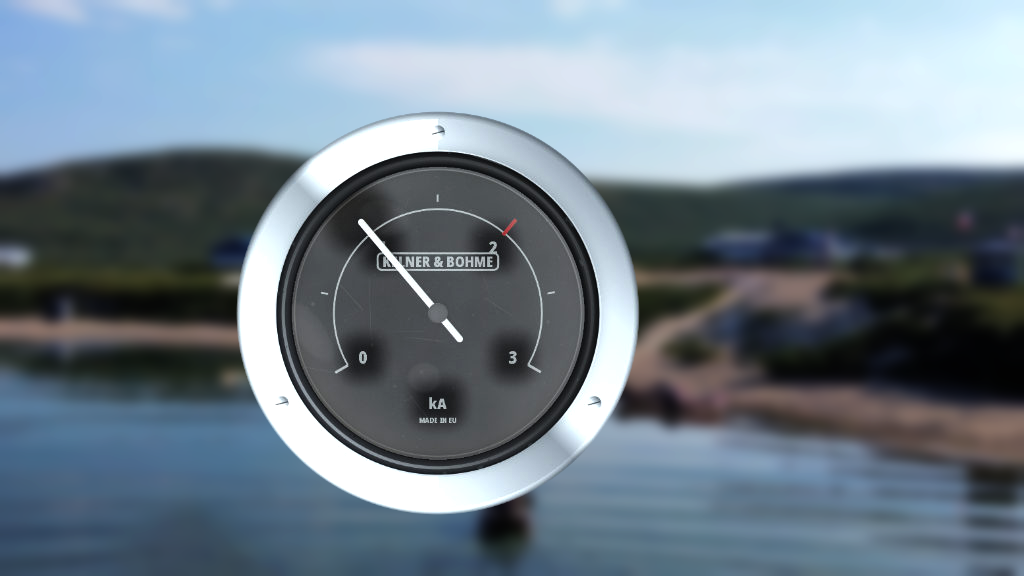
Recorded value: 1 kA
